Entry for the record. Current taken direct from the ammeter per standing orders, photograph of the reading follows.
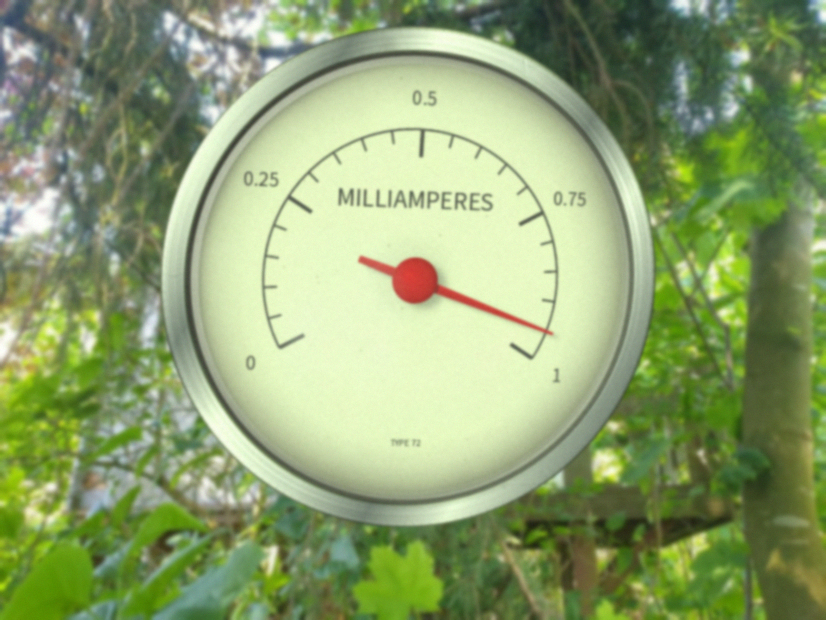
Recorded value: 0.95 mA
